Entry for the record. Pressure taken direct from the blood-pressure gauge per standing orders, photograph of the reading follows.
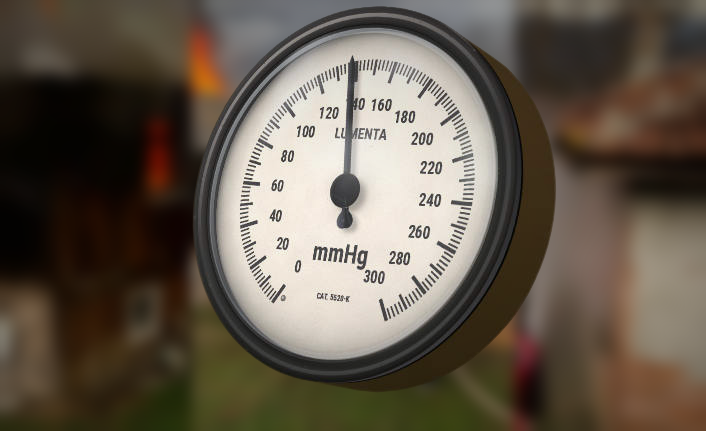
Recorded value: 140 mmHg
